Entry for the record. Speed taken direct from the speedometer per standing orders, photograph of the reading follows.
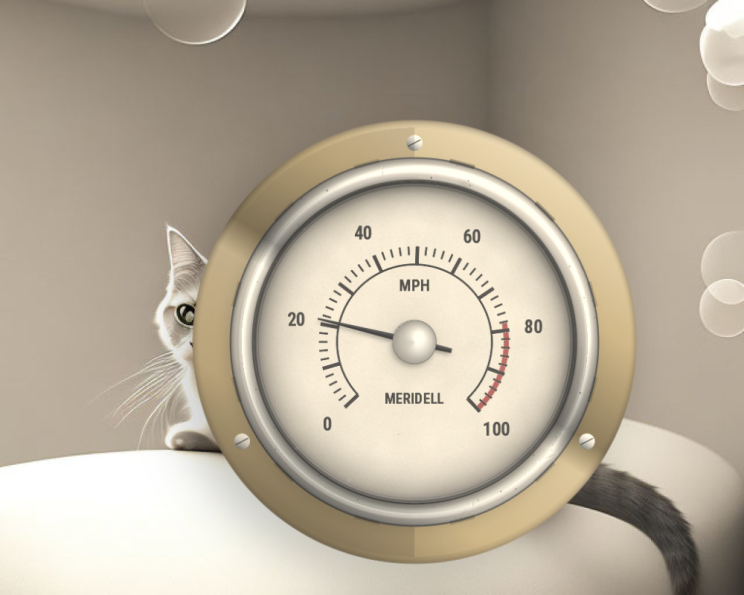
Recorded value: 21 mph
